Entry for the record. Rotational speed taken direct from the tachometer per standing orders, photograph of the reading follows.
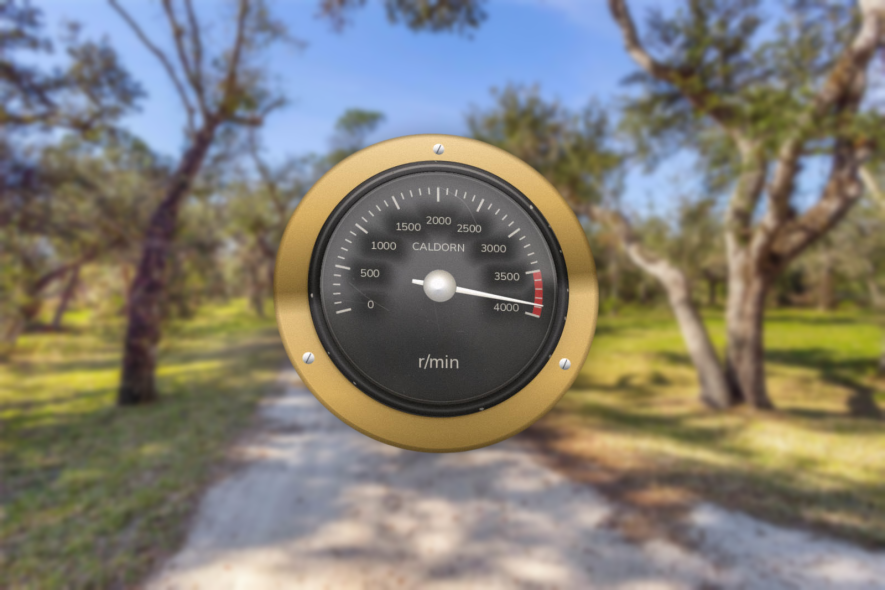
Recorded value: 3900 rpm
